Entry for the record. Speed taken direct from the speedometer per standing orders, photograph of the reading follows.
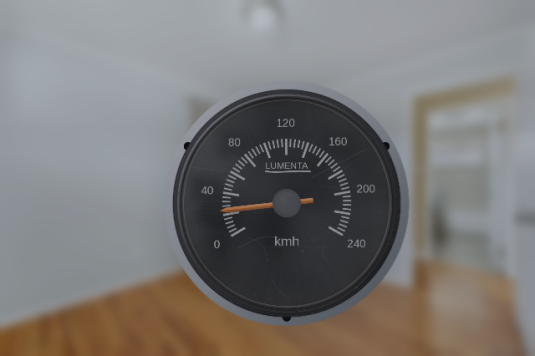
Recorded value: 24 km/h
